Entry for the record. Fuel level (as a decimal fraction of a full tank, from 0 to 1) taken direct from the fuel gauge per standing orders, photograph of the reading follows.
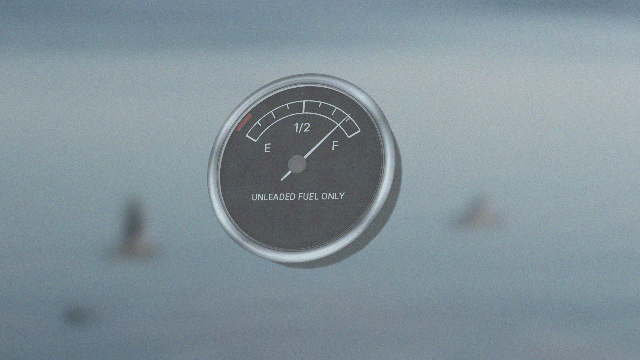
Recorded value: 0.875
